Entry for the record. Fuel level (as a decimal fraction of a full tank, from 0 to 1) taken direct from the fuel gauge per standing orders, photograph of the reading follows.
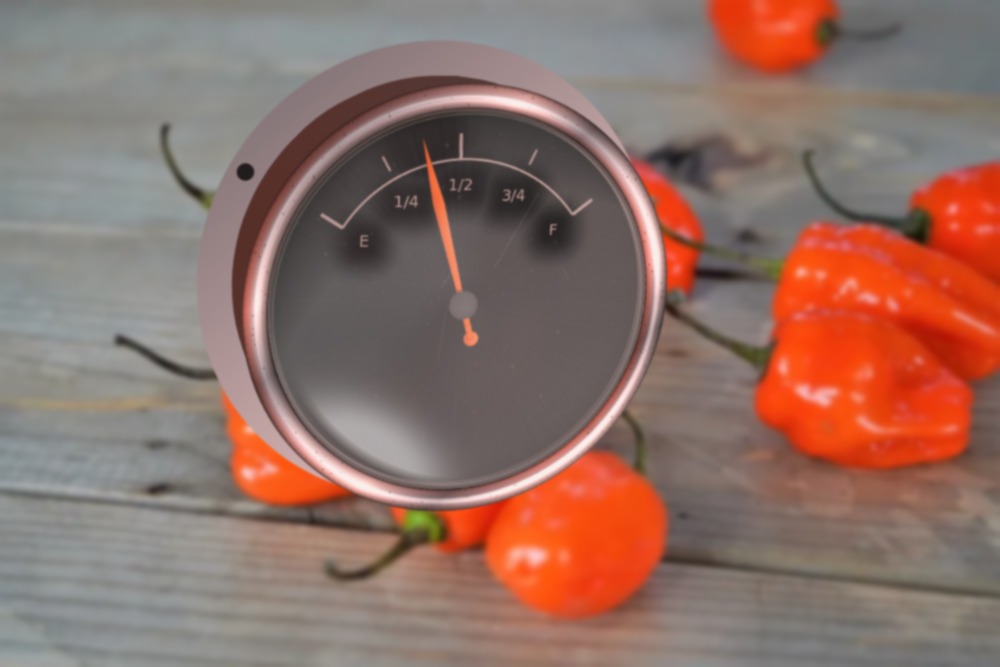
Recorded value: 0.375
